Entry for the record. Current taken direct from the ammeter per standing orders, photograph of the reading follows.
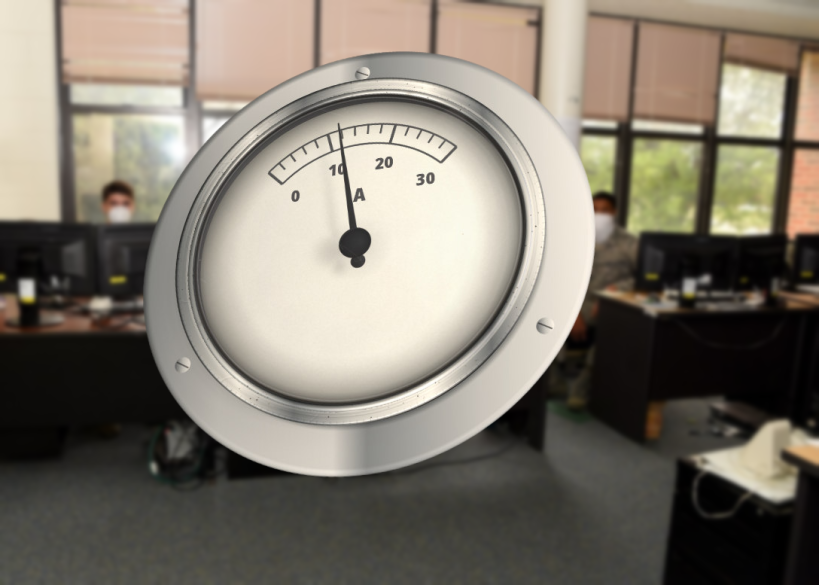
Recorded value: 12 A
